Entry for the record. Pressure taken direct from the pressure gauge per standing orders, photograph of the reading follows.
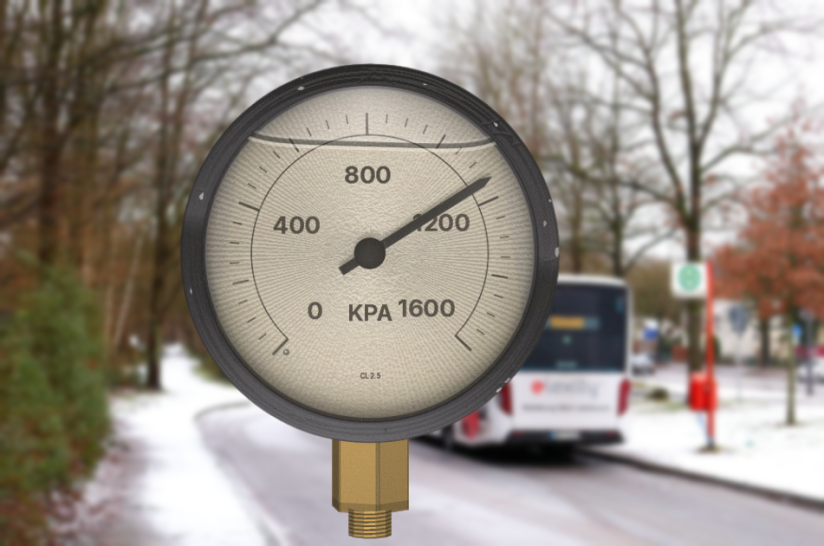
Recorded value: 1150 kPa
